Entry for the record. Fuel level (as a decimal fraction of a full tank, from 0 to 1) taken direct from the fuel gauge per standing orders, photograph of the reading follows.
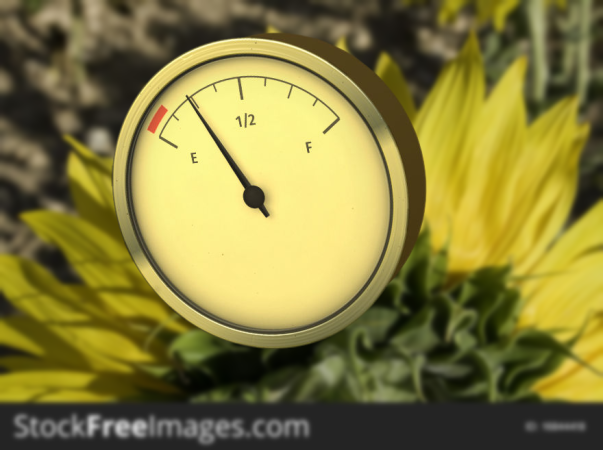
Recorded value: 0.25
